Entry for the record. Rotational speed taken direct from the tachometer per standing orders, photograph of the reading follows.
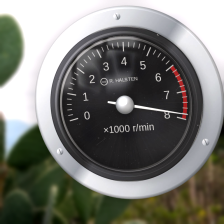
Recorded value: 7800 rpm
